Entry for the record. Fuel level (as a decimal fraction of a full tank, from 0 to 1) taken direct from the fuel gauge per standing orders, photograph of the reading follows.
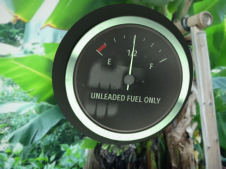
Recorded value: 0.5
